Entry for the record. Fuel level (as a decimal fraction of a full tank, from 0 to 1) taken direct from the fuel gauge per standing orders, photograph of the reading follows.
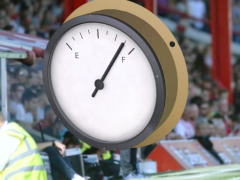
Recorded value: 0.875
